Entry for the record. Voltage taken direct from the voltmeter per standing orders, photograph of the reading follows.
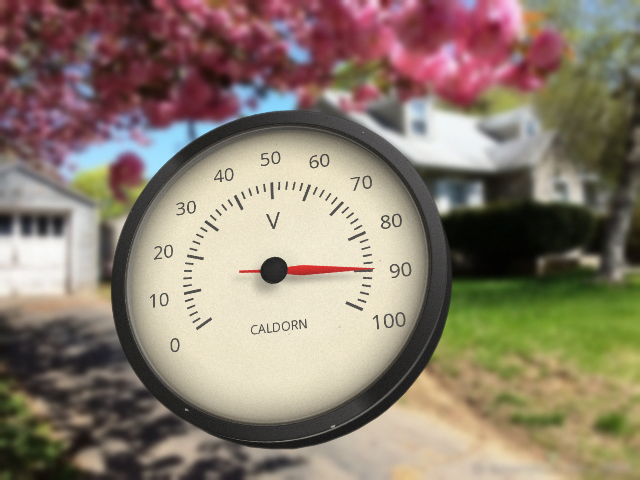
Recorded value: 90 V
